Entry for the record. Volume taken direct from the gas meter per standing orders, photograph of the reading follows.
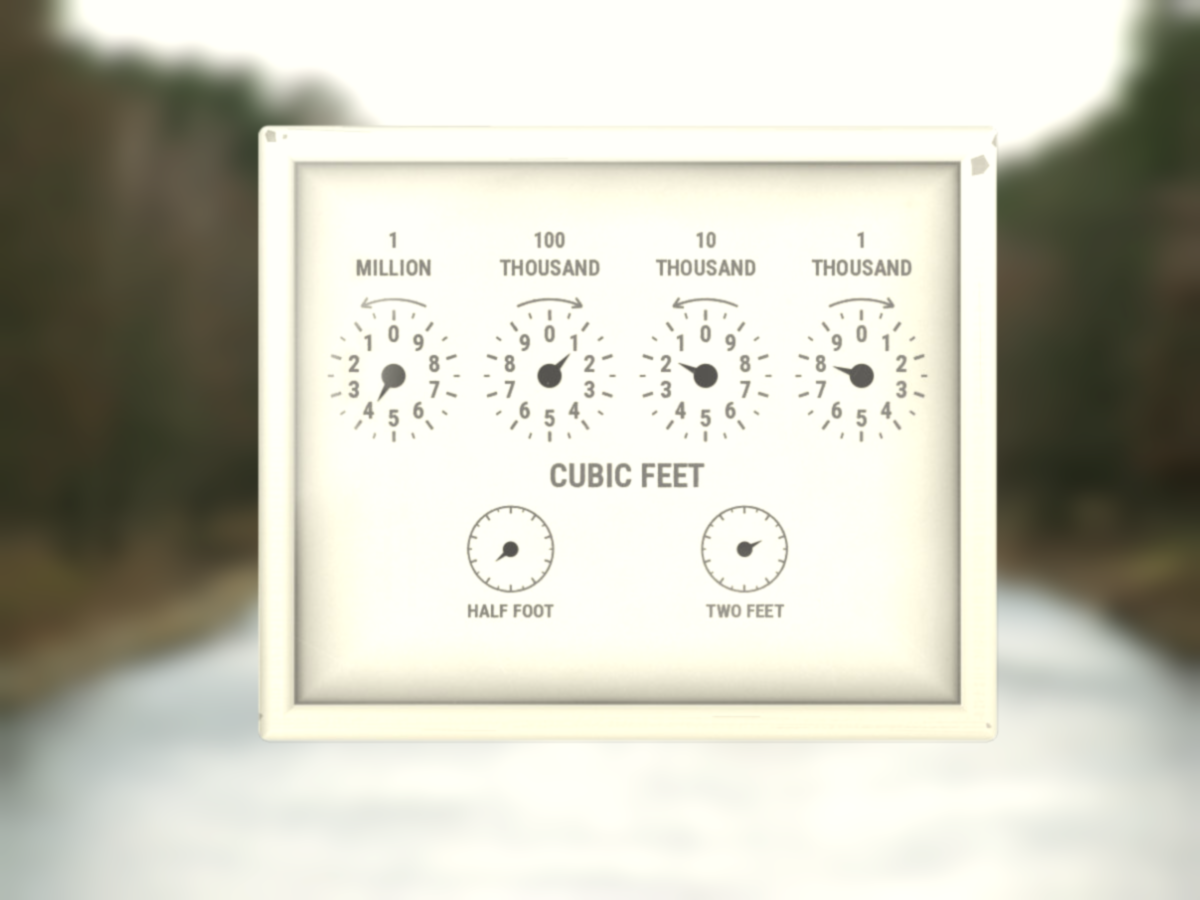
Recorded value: 411800 ft³
